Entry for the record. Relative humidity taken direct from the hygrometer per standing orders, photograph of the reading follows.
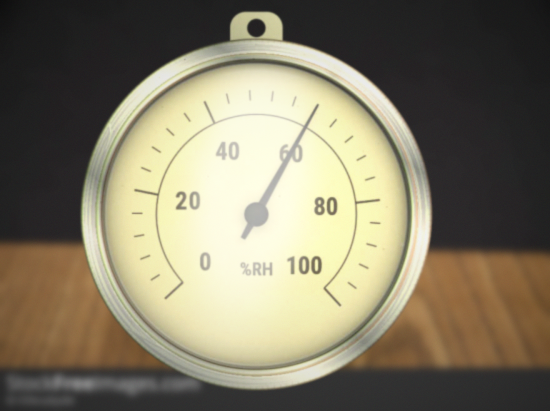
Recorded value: 60 %
